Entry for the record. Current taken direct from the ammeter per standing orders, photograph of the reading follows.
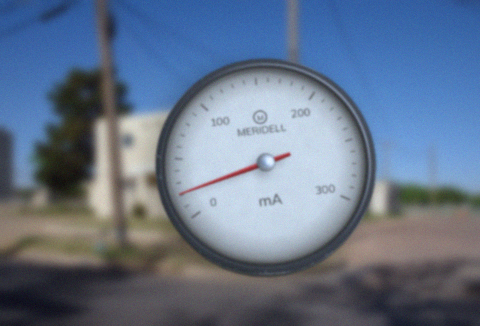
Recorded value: 20 mA
